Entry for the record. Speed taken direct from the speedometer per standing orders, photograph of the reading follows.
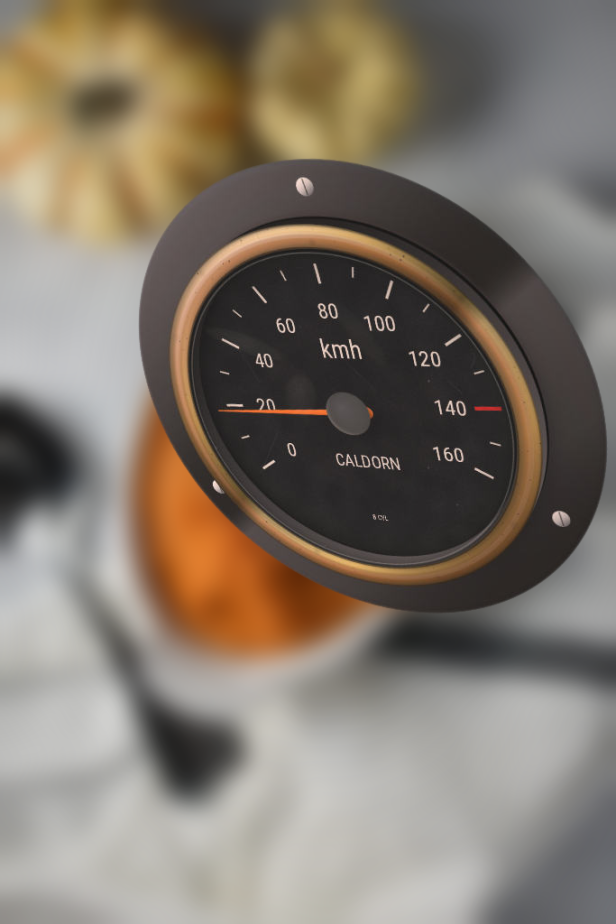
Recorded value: 20 km/h
